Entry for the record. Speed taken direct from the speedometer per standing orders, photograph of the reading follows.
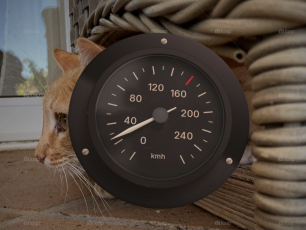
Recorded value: 25 km/h
